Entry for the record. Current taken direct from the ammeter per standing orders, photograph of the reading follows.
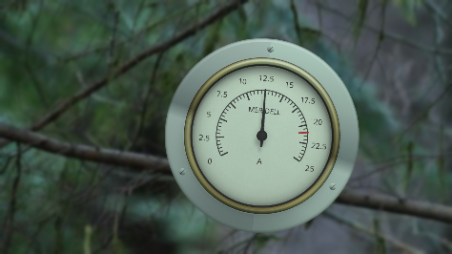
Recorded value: 12.5 A
